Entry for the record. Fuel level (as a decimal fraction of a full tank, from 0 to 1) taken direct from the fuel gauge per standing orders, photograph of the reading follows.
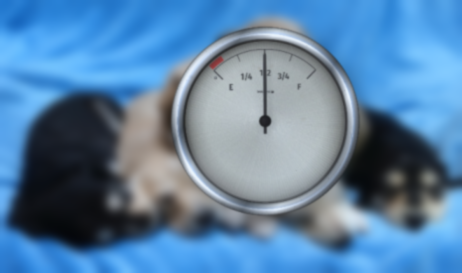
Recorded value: 0.5
